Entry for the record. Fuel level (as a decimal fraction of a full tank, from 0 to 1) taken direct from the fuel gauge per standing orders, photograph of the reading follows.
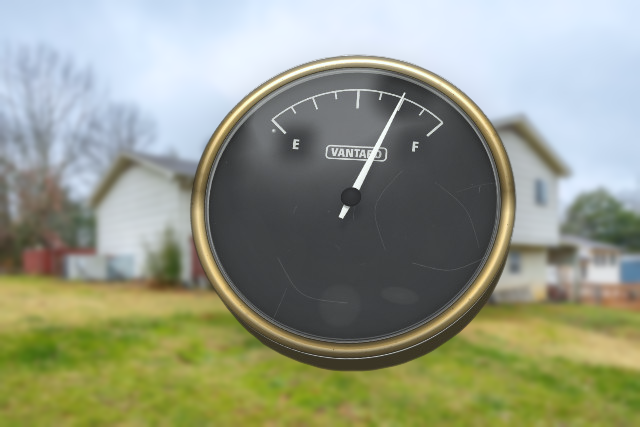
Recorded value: 0.75
